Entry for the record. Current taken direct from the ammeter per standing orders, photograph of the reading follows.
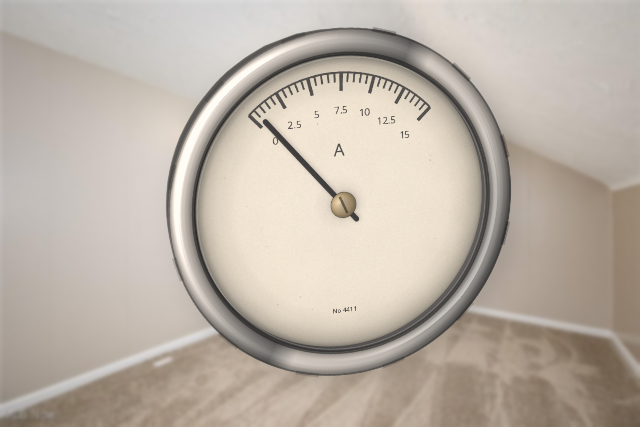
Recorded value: 0.5 A
